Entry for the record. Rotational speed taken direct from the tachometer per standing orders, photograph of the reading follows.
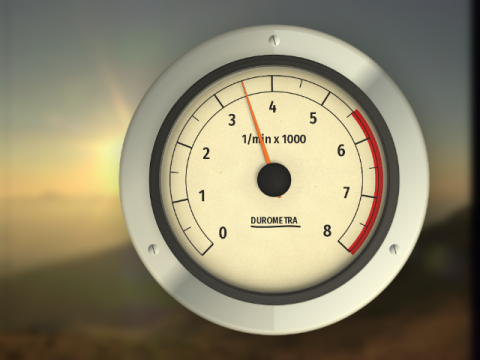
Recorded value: 3500 rpm
